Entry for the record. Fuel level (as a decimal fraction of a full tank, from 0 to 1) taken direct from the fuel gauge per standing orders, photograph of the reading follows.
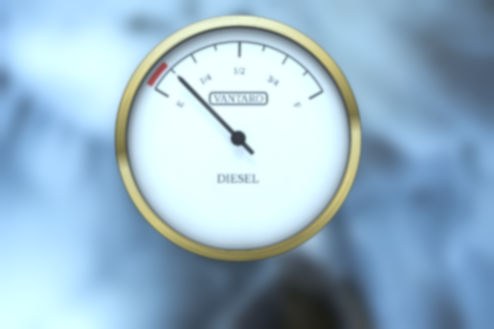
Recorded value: 0.125
